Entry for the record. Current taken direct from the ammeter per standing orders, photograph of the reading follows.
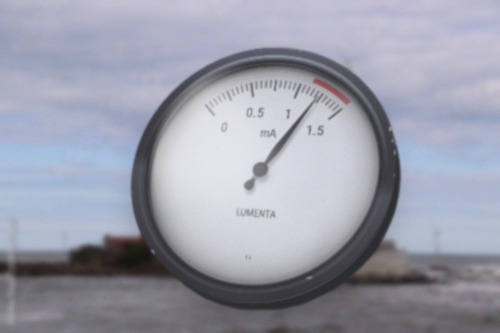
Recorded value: 1.25 mA
